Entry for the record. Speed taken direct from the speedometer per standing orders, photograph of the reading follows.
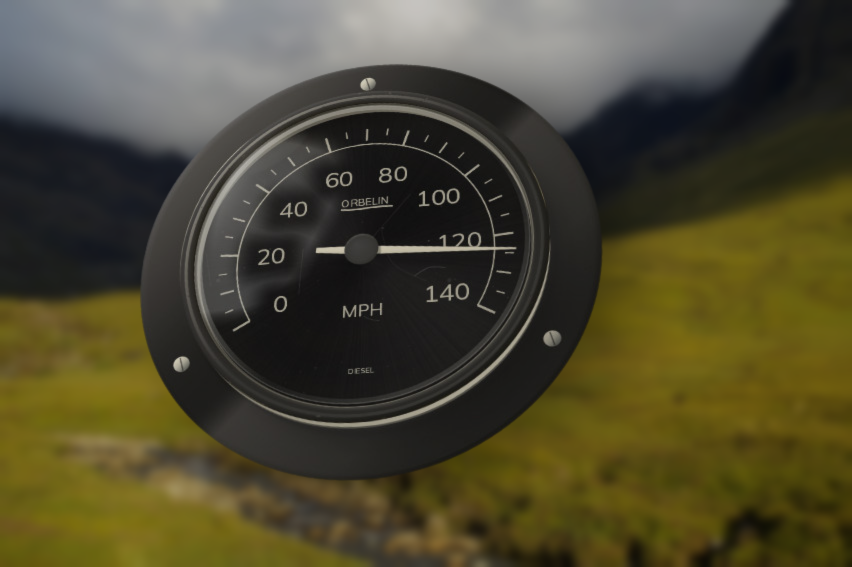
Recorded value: 125 mph
